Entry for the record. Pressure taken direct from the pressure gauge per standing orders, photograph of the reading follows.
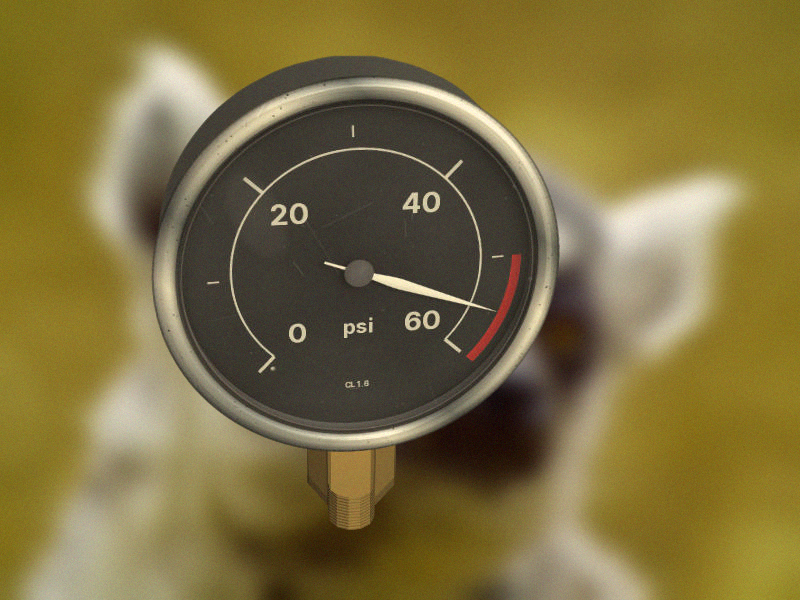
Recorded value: 55 psi
